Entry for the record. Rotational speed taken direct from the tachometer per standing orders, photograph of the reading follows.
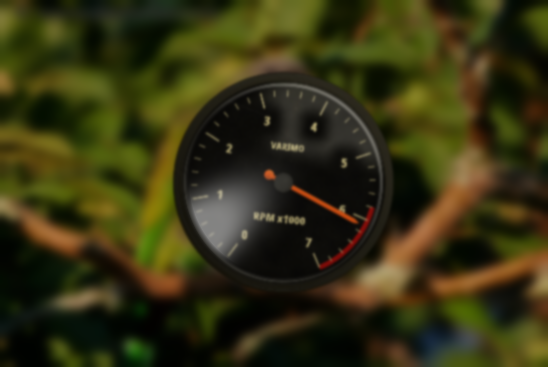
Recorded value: 6100 rpm
